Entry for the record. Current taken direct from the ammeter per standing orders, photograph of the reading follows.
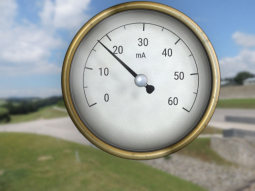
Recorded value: 17.5 mA
